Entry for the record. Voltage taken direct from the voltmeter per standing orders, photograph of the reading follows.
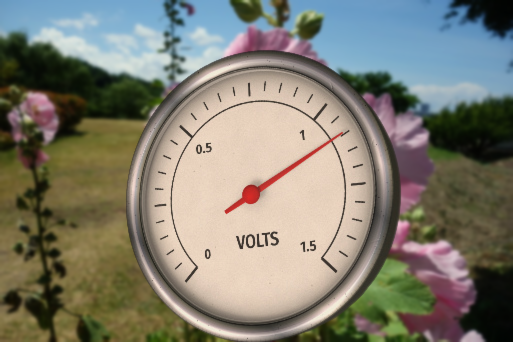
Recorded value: 1.1 V
